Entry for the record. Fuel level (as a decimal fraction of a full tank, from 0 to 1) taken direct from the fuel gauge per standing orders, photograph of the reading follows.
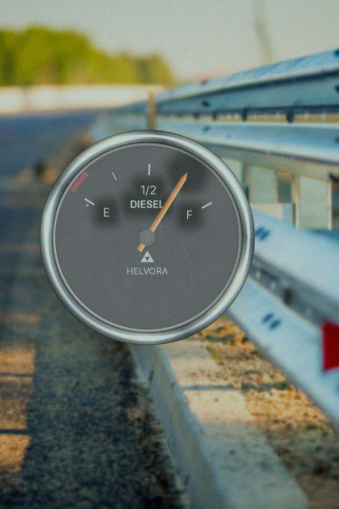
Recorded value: 0.75
